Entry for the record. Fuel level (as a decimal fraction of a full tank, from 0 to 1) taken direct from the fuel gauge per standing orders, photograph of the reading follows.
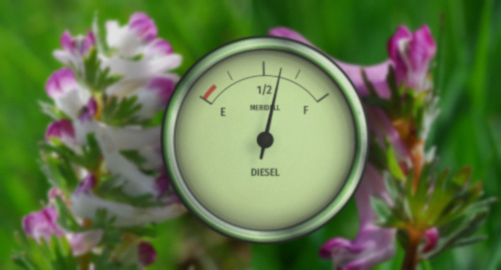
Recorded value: 0.625
